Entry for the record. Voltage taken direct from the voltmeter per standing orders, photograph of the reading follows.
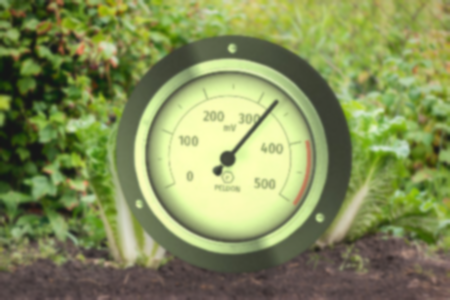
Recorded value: 325 mV
